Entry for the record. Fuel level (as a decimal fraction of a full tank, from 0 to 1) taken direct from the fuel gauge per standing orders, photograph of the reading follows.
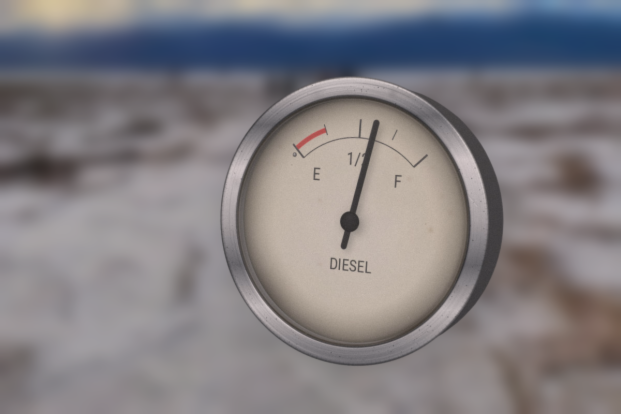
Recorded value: 0.625
